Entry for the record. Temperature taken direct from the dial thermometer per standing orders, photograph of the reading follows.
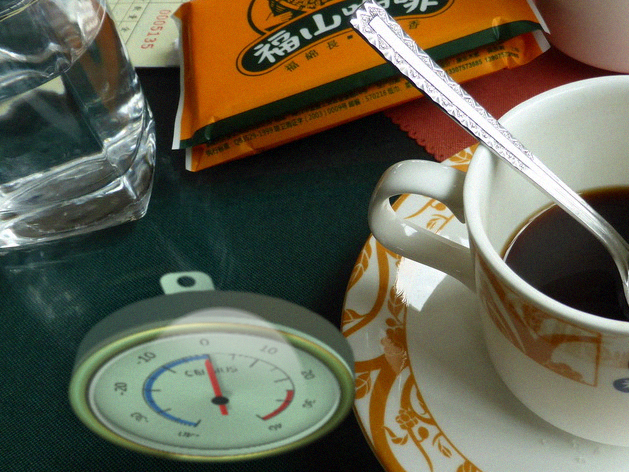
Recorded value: 0 °C
